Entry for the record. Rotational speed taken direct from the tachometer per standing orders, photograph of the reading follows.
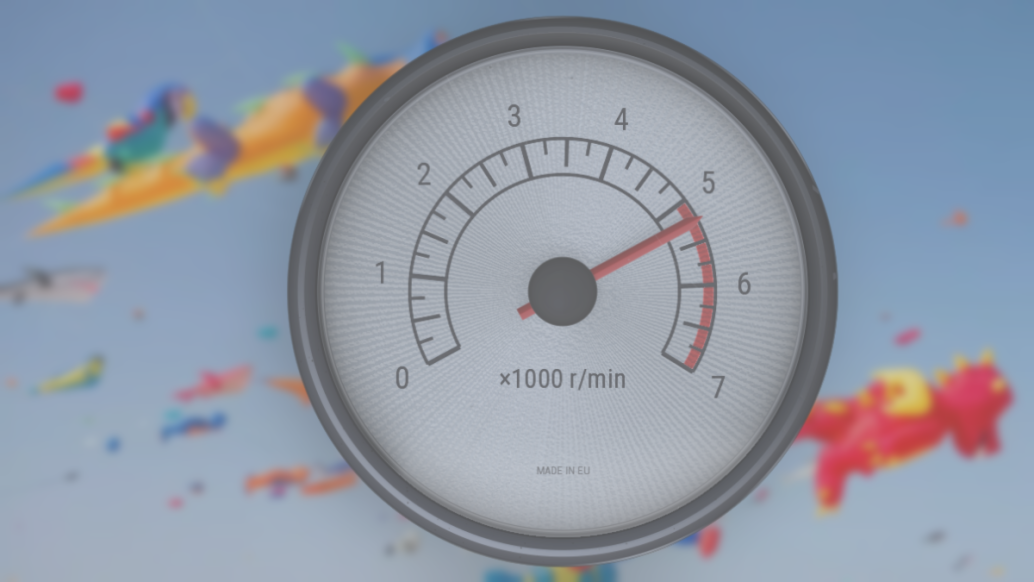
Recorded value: 5250 rpm
